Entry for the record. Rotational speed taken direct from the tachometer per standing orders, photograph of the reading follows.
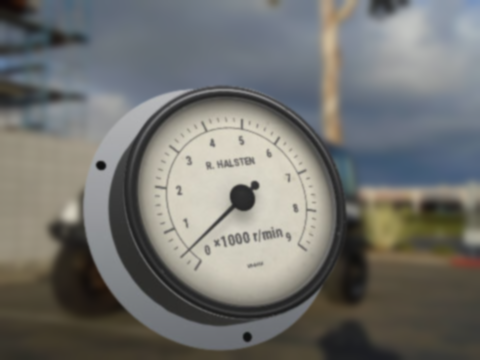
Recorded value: 400 rpm
